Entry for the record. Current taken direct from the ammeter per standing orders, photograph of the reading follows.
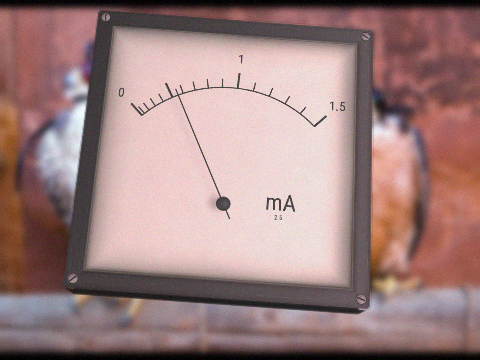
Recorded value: 0.55 mA
